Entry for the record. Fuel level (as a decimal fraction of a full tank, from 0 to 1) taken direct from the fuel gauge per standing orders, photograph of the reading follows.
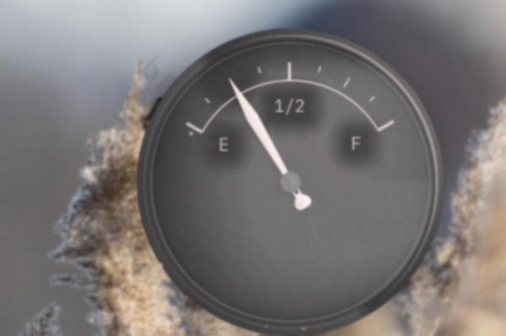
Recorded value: 0.25
